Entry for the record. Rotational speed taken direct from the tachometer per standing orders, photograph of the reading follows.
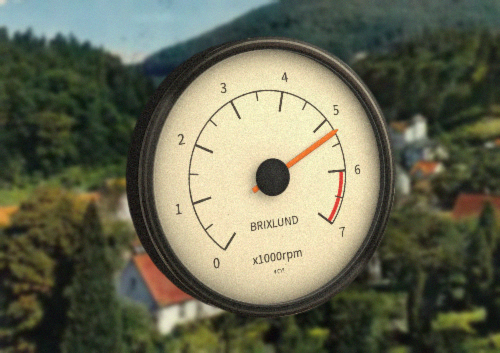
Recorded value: 5250 rpm
